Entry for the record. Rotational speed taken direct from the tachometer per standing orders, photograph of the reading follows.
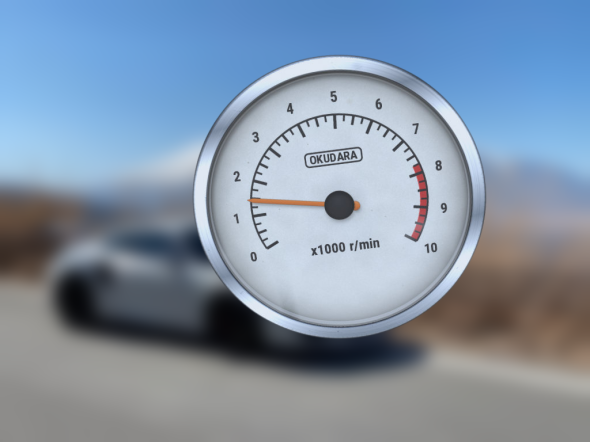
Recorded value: 1500 rpm
